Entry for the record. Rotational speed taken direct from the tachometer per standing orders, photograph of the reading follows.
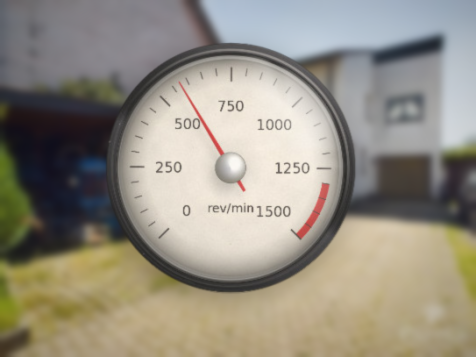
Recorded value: 575 rpm
